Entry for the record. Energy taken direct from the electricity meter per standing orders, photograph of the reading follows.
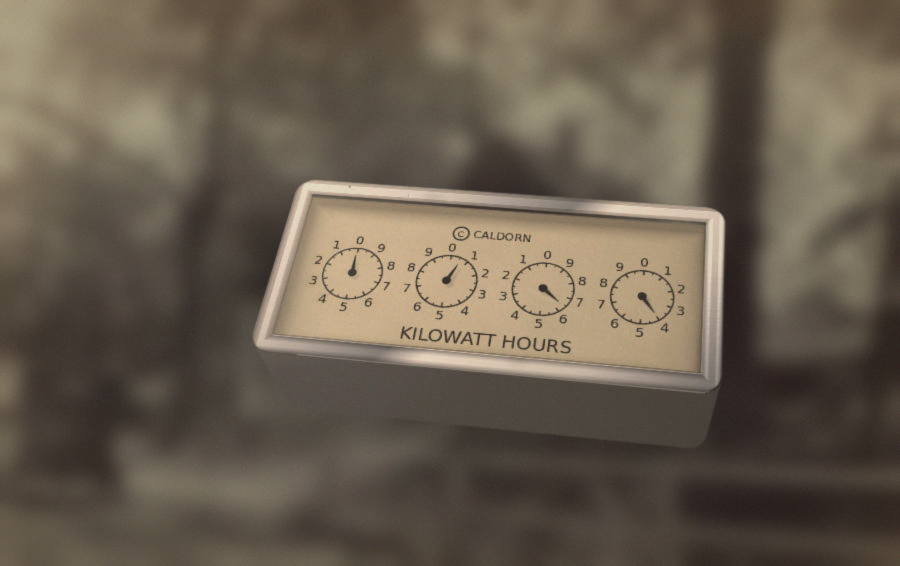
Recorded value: 64 kWh
